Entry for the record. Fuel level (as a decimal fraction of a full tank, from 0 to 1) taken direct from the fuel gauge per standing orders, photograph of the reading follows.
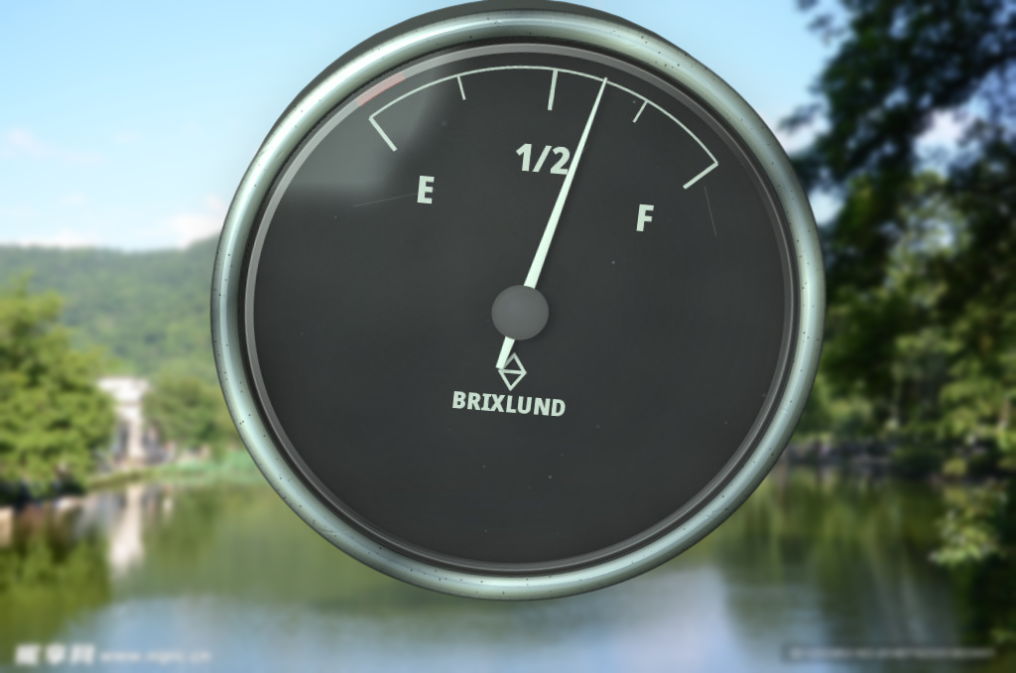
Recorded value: 0.625
